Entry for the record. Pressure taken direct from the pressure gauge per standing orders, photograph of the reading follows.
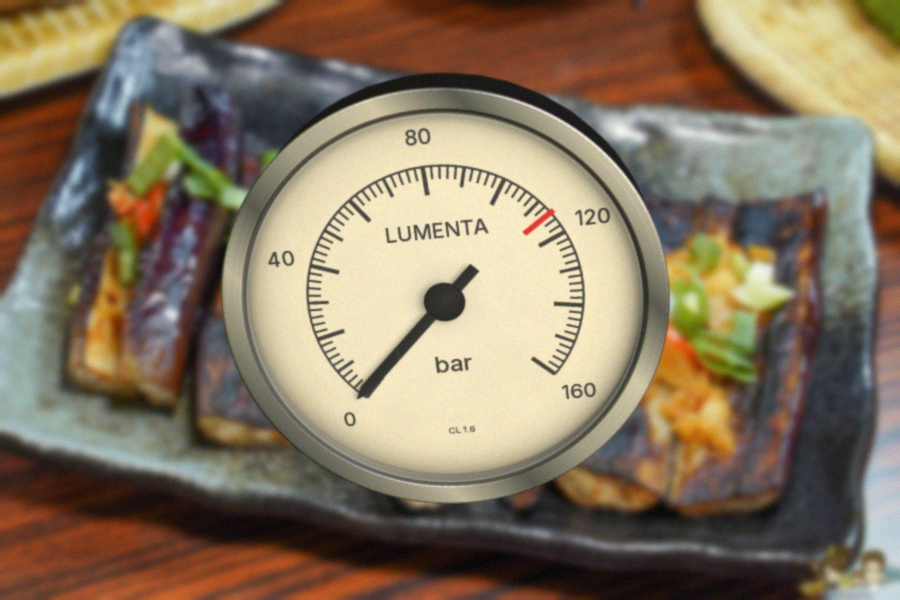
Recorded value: 2 bar
